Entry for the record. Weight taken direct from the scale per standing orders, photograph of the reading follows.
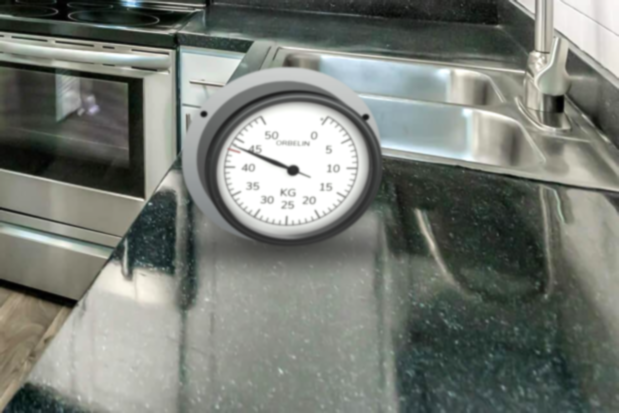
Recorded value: 44 kg
